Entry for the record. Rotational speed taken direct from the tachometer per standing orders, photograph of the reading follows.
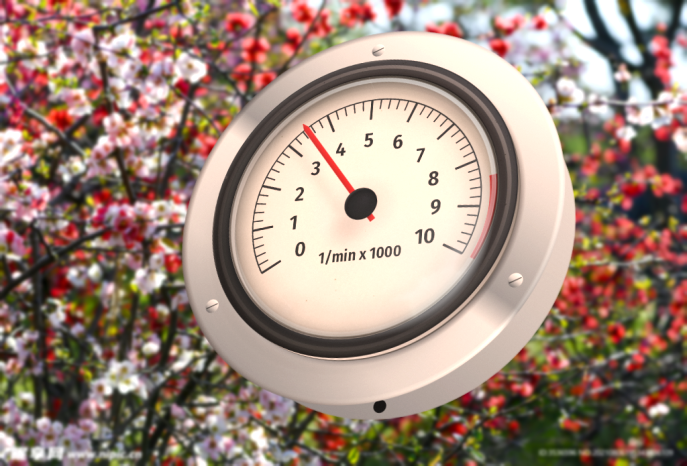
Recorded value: 3500 rpm
